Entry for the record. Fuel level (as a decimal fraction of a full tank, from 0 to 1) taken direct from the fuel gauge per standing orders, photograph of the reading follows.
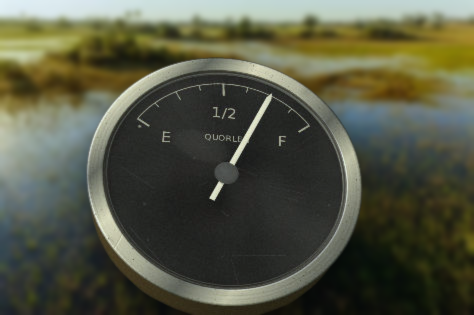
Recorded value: 0.75
